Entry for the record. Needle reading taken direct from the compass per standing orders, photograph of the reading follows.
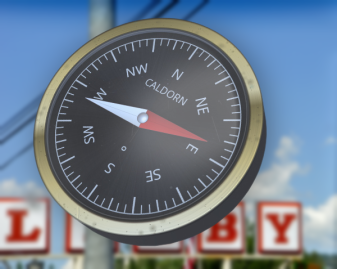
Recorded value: 80 °
